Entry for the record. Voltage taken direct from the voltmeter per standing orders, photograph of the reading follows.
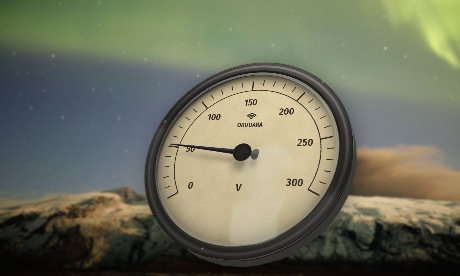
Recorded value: 50 V
